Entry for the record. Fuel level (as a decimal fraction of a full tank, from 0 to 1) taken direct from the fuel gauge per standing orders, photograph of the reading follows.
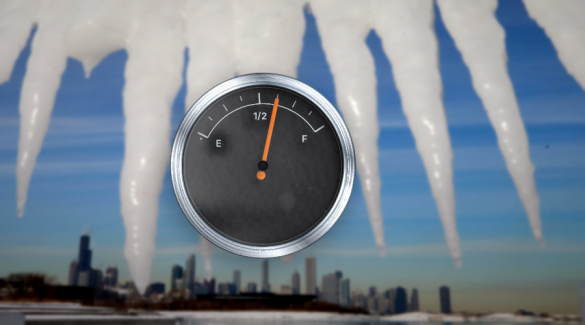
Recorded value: 0.625
